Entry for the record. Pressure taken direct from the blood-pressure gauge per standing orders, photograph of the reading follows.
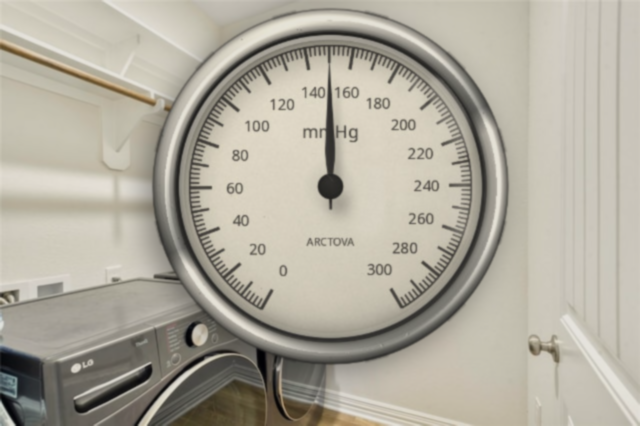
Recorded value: 150 mmHg
